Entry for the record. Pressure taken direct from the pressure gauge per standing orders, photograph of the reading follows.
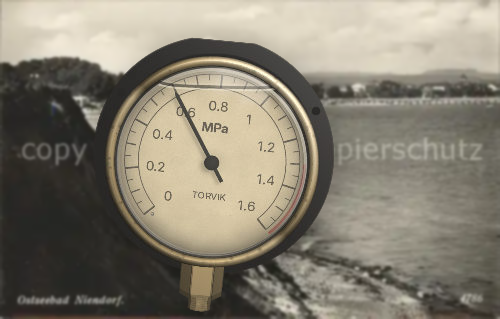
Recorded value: 0.6 MPa
